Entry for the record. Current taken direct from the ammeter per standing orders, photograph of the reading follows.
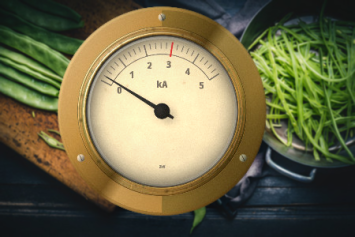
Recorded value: 0.2 kA
